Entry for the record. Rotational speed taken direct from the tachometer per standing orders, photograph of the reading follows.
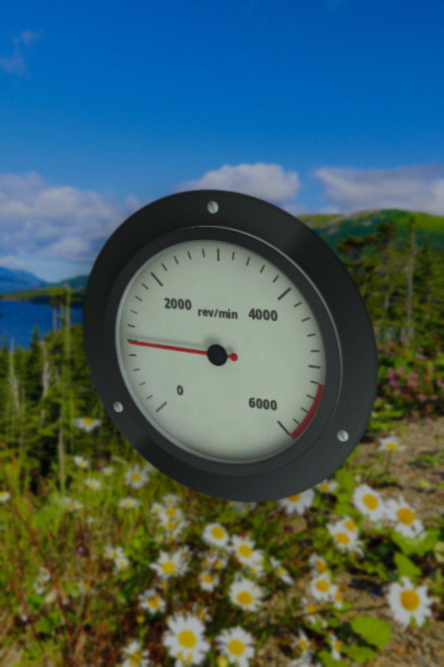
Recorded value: 1000 rpm
